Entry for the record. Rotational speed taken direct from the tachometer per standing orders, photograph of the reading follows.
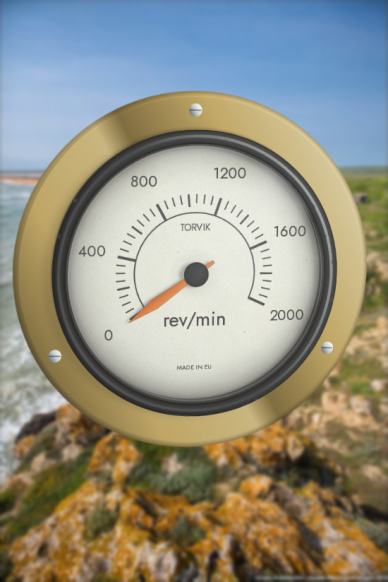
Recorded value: 0 rpm
